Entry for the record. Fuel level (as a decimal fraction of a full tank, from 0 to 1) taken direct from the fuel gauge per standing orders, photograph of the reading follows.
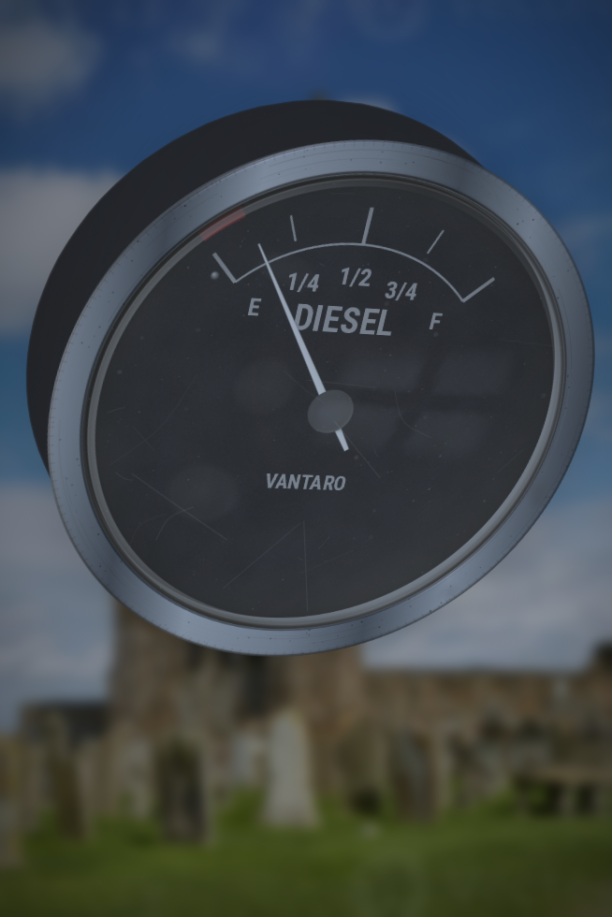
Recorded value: 0.125
